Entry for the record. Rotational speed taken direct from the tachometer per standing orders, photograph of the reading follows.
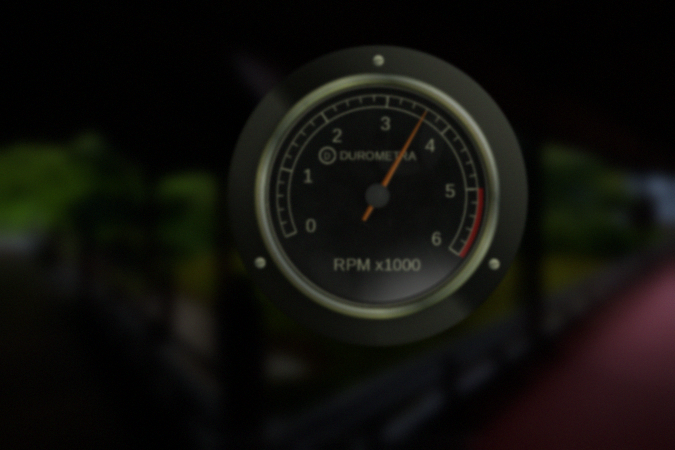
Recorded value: 3600 rpm
